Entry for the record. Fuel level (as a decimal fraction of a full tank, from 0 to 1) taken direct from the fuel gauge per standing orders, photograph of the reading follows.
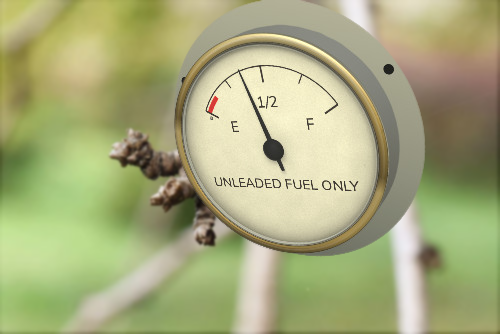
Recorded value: 0.375
